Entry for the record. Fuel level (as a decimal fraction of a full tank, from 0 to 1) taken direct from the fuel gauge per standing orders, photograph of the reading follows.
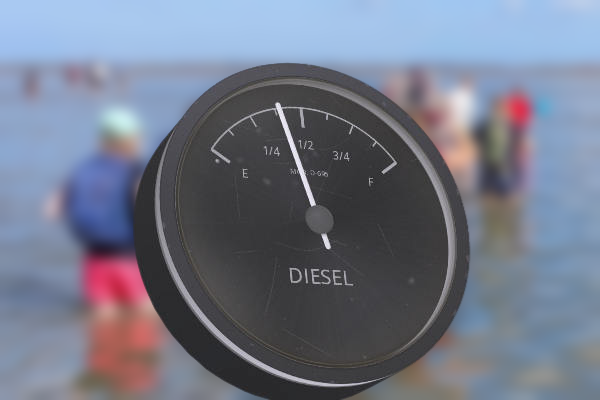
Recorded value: 0.375
